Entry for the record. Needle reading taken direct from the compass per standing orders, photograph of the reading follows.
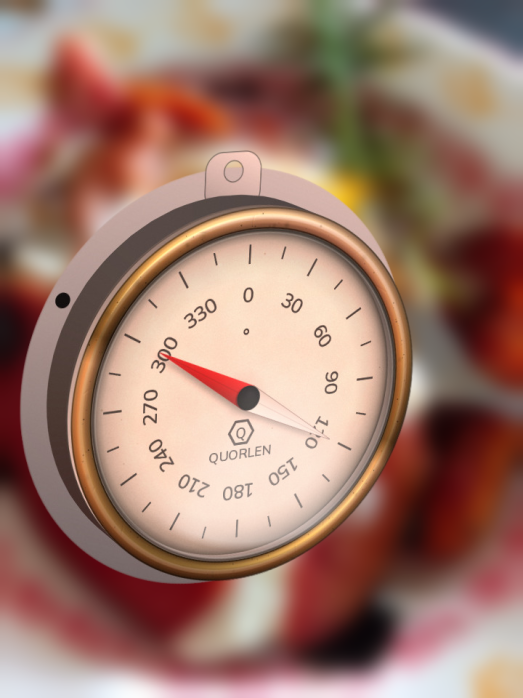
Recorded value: 300 °
